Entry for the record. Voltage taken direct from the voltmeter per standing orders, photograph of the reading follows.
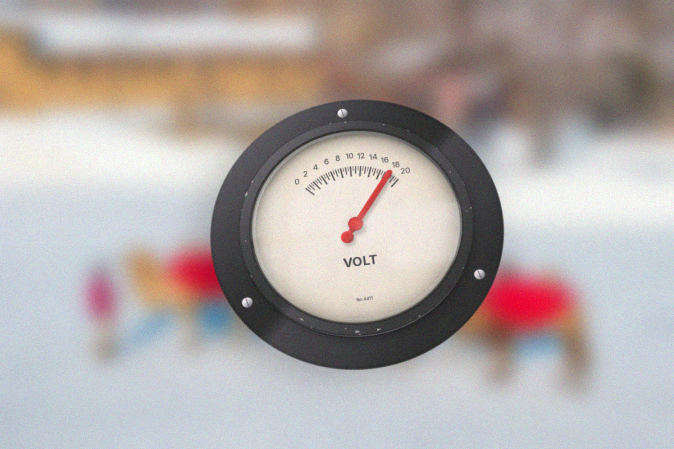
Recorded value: 18 V
